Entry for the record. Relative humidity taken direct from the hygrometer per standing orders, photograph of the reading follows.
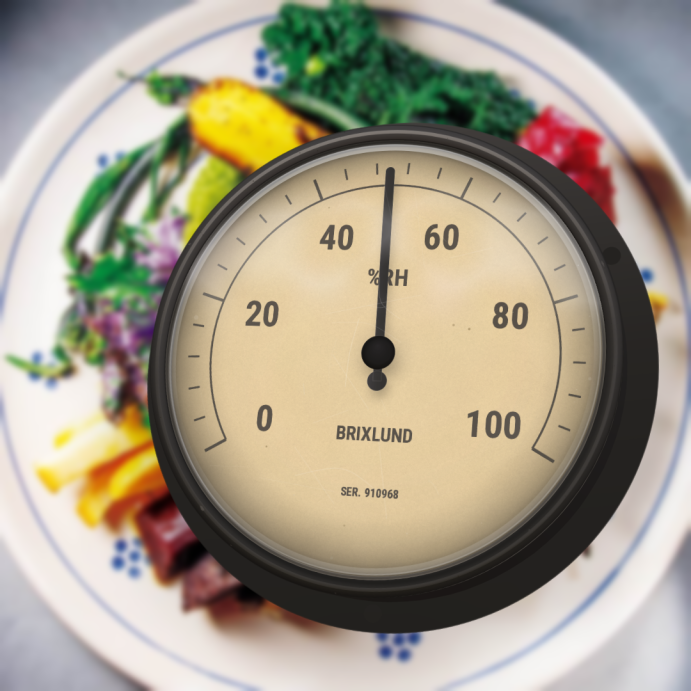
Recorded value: 50 %
